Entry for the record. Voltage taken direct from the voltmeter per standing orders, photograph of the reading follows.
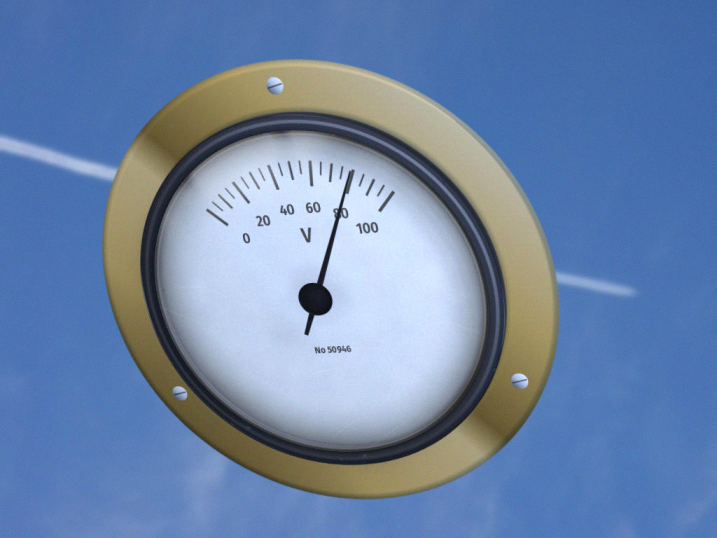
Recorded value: 80 V
